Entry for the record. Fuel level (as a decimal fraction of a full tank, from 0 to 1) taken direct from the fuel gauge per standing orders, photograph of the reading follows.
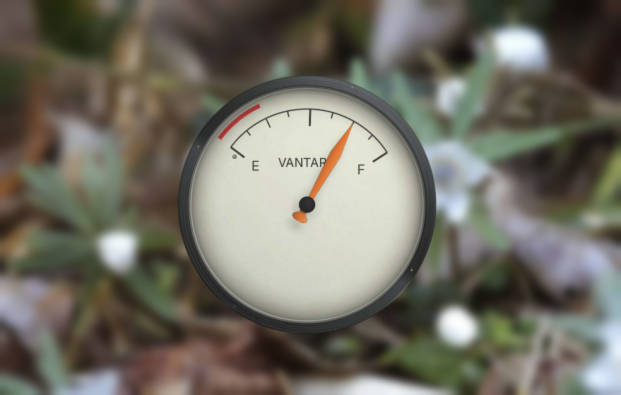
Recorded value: 0.75
